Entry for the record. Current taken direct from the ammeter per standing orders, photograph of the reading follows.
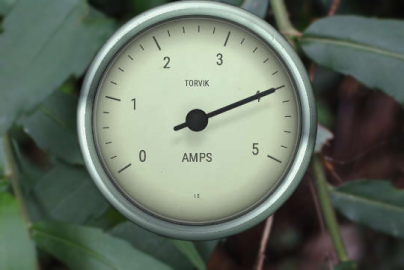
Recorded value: 4 A
